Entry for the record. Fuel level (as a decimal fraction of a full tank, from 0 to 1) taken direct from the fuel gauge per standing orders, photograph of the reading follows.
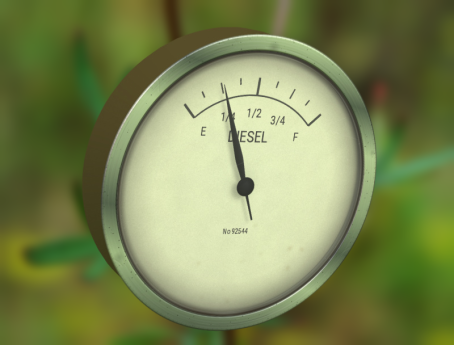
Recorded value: 0.25
